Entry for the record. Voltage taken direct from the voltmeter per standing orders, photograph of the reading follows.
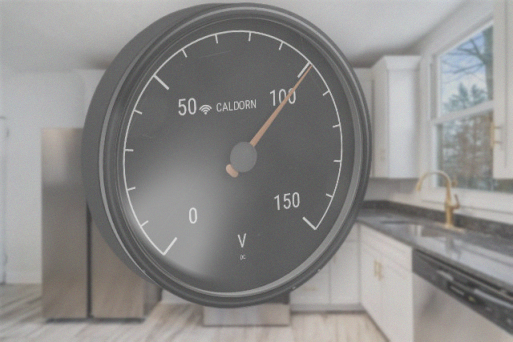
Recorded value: 100 V
